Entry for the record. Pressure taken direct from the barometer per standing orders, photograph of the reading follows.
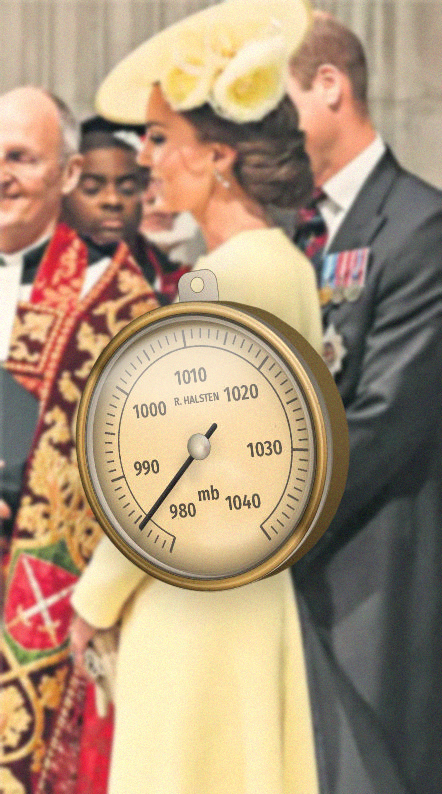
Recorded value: 984 mbar
